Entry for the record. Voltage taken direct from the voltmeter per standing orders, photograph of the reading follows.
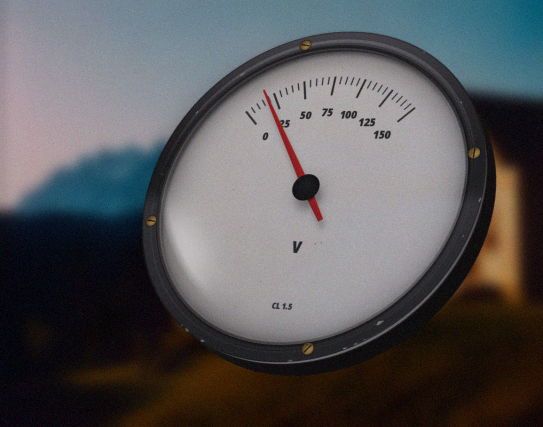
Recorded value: 20 V
